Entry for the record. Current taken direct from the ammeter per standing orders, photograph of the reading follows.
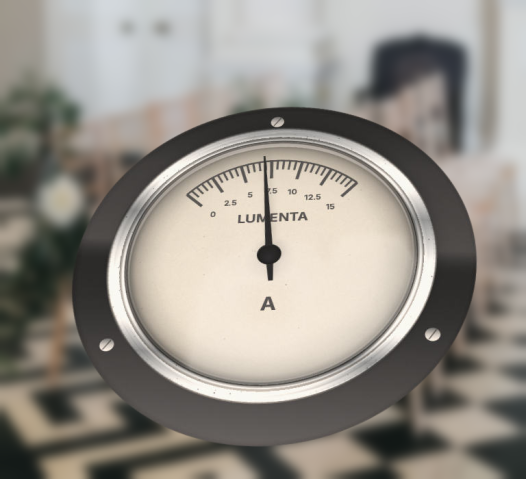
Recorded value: 7 A
